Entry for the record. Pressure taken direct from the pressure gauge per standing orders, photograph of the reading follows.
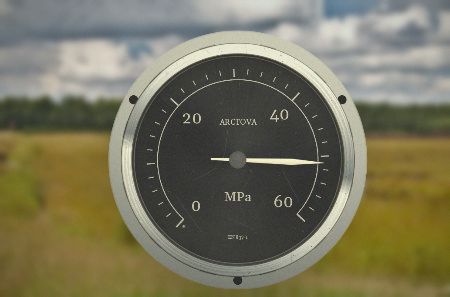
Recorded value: 51 MPa
